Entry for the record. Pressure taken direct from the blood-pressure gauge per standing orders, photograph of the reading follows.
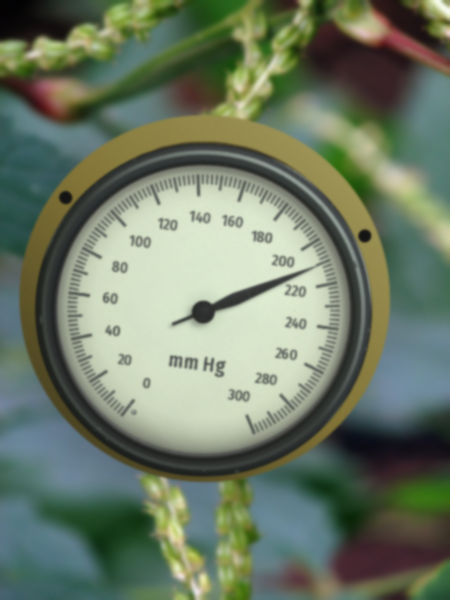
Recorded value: 210 mmHg
